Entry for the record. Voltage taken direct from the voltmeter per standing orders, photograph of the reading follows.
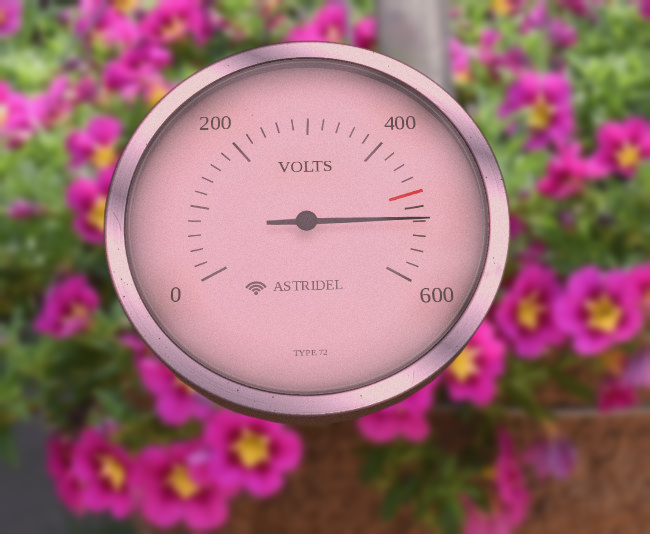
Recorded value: 520 V
